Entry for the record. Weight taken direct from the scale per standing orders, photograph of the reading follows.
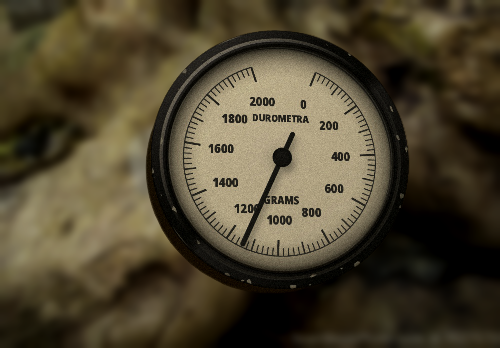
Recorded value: 1140 g
